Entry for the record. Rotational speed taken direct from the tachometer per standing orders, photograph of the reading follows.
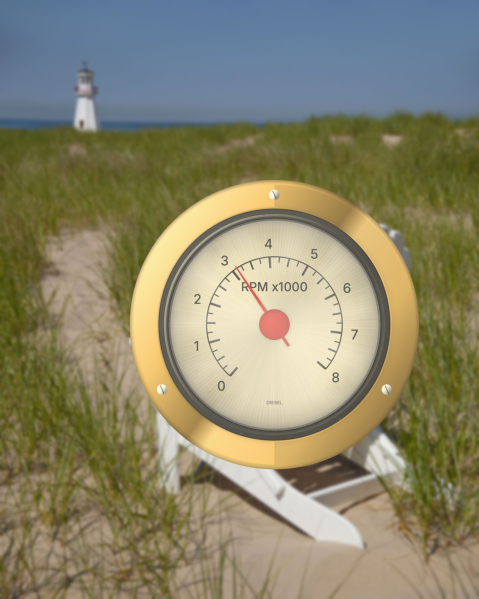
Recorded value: 3125 rpm
